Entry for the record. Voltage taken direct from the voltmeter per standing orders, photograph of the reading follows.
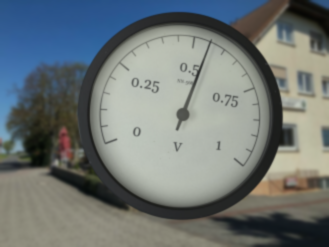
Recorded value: 0.55 V
